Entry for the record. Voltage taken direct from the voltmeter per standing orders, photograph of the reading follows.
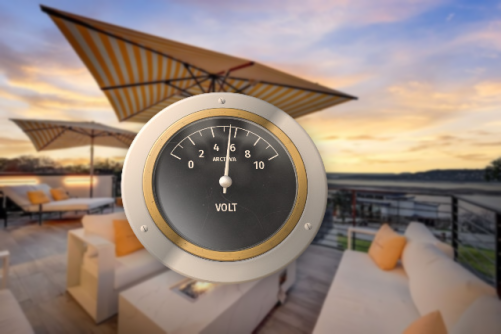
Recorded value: 5.5 V
